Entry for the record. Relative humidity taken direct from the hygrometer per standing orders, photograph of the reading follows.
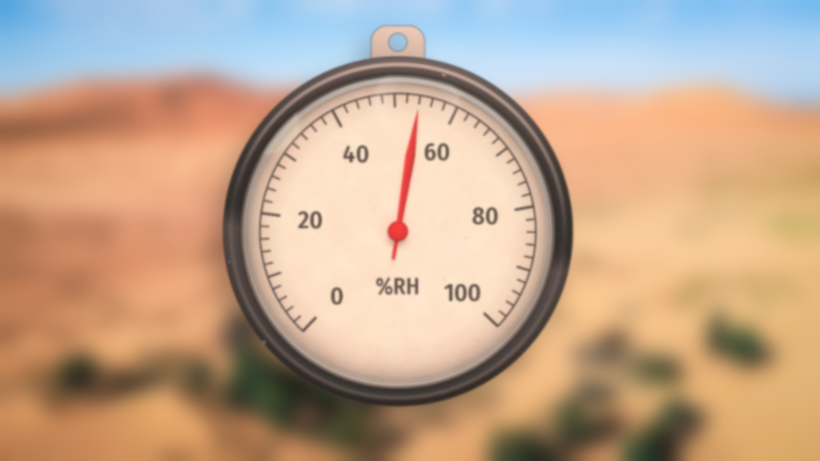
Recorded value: 54 %
